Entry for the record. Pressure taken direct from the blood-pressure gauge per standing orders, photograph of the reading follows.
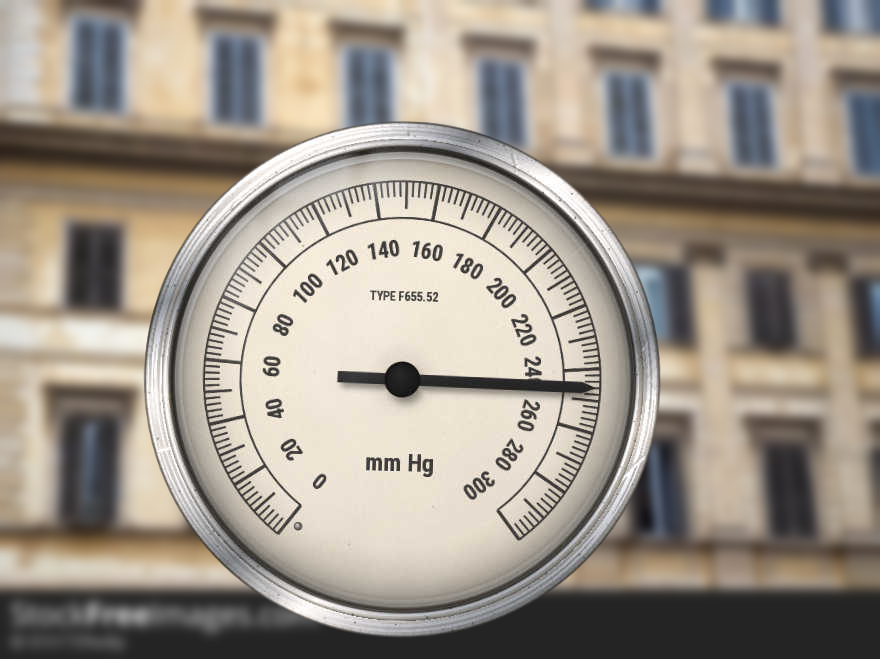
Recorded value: 246 mmHg
